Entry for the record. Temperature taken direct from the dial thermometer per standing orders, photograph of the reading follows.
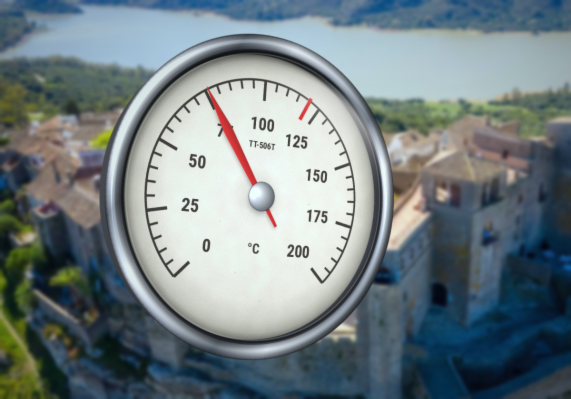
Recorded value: 75 °C
